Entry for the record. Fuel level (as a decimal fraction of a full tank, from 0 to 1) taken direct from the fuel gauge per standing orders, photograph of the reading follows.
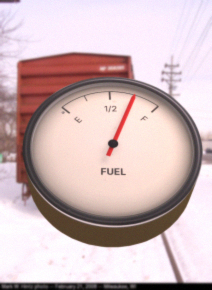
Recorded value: 0.75
